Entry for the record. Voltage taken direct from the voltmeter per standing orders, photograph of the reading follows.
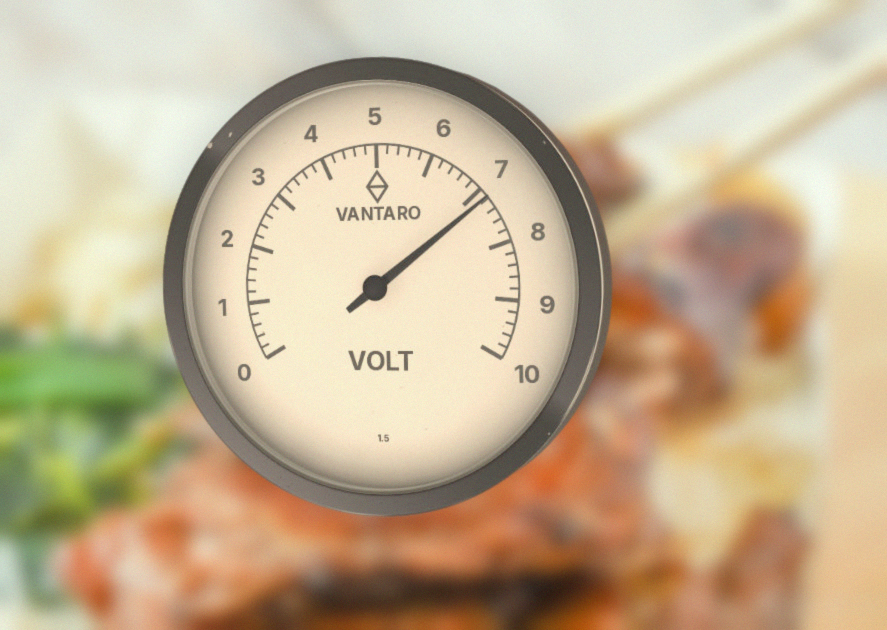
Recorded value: 7.2 V
